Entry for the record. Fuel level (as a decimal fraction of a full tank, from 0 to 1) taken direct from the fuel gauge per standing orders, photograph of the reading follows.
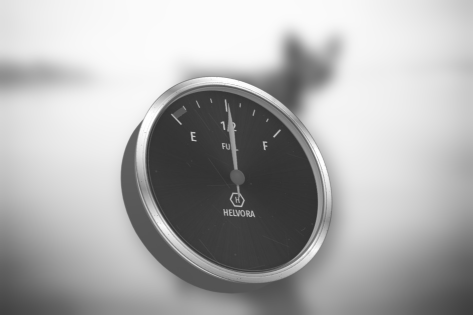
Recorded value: 0.5
